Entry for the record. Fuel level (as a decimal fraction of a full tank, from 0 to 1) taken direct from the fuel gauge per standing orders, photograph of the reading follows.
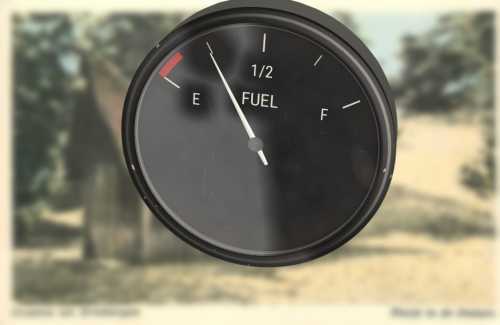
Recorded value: 0.25
